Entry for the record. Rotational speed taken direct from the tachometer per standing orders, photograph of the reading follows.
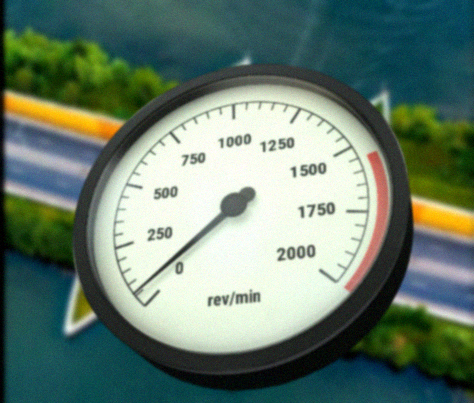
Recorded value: 50 rpm
